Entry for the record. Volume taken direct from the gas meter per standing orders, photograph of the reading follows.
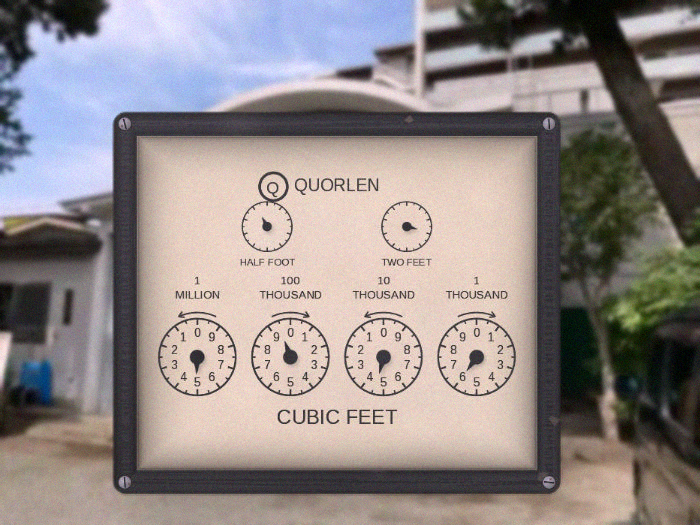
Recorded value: 494600 ft³
